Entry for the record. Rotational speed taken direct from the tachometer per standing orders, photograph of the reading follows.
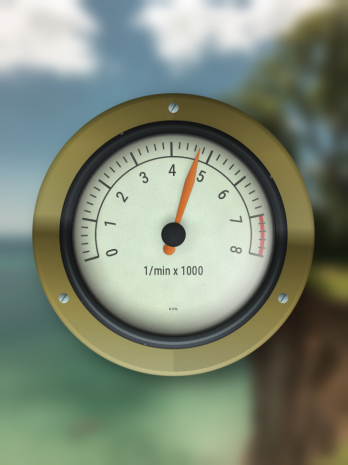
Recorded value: 4700 rpm
